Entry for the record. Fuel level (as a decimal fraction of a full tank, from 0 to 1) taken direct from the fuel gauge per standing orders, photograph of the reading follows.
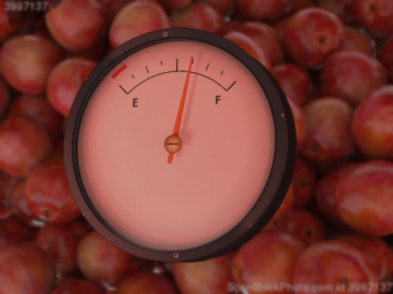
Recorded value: 0.625
